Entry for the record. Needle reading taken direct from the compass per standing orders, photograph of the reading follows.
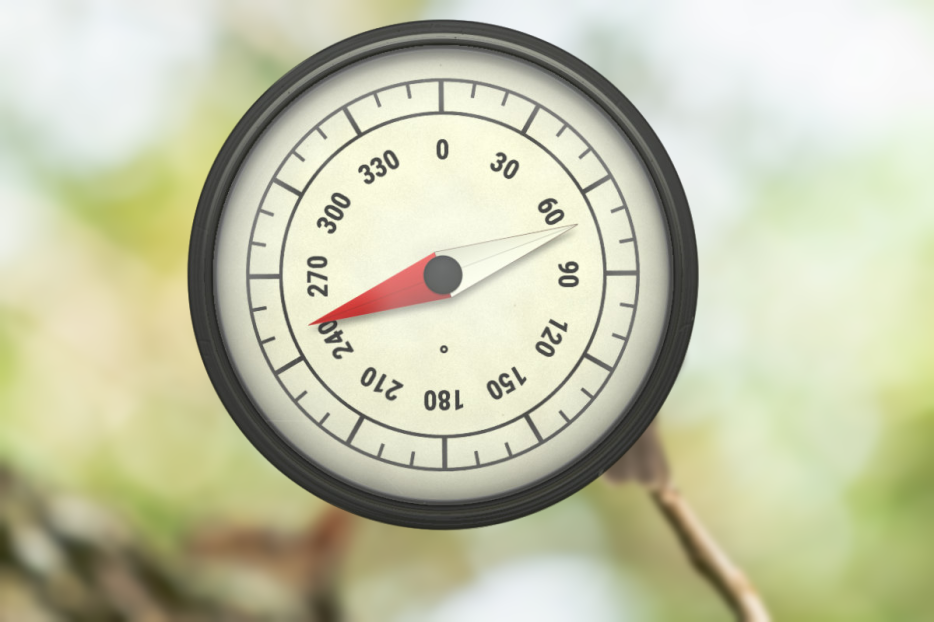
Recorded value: 250 °
